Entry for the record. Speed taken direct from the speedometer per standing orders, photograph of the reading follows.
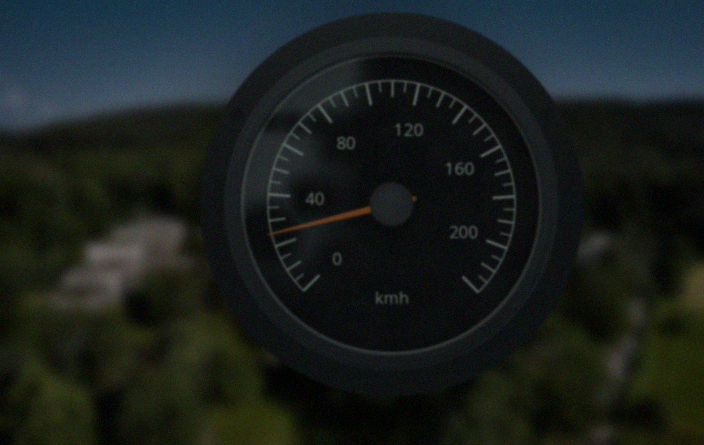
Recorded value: 25 km/h
